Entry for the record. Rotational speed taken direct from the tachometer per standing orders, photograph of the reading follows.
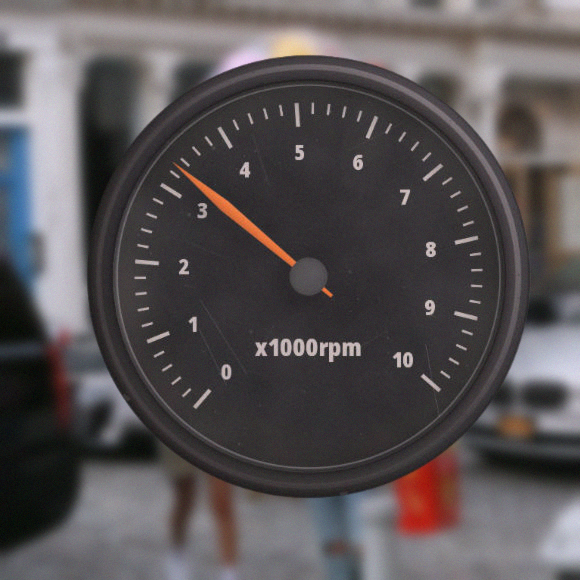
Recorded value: 3300 rpm
